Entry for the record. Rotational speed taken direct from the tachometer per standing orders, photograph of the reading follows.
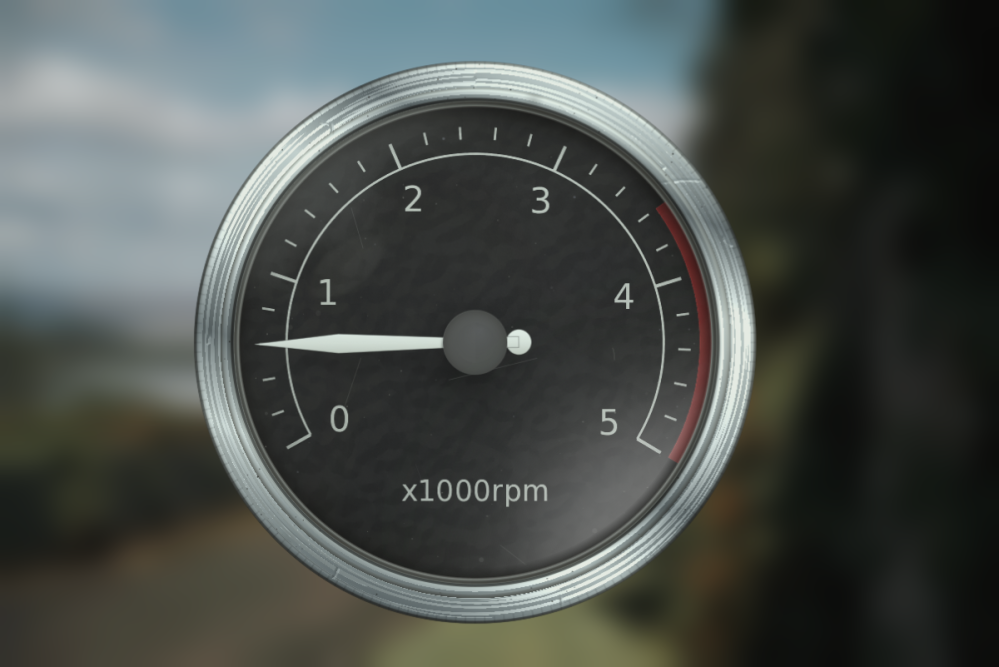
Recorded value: 600 rpm
